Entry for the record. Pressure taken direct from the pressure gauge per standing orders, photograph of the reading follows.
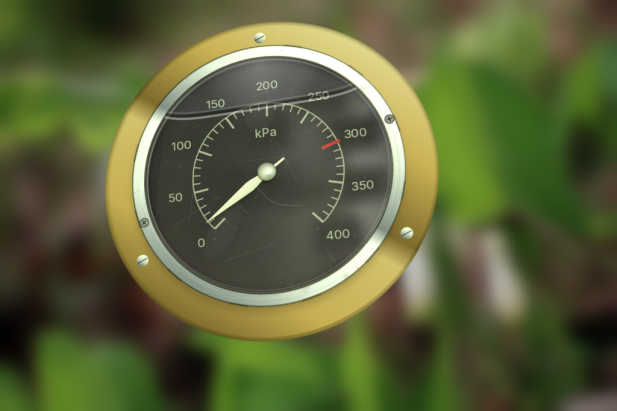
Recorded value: 10 kPa
